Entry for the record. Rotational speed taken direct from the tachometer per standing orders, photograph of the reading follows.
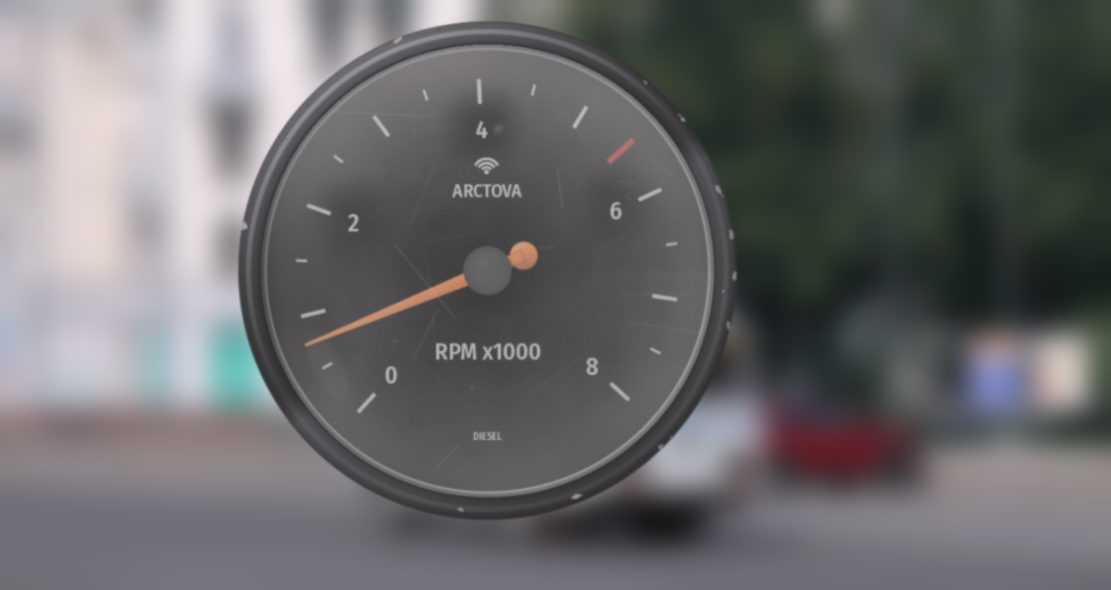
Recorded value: 750 rpm
